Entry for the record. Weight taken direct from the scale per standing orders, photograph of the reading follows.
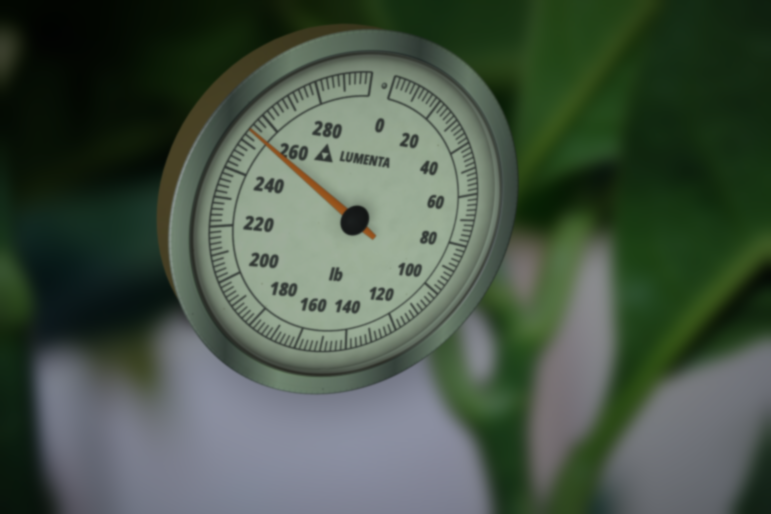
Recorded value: 254 lb
